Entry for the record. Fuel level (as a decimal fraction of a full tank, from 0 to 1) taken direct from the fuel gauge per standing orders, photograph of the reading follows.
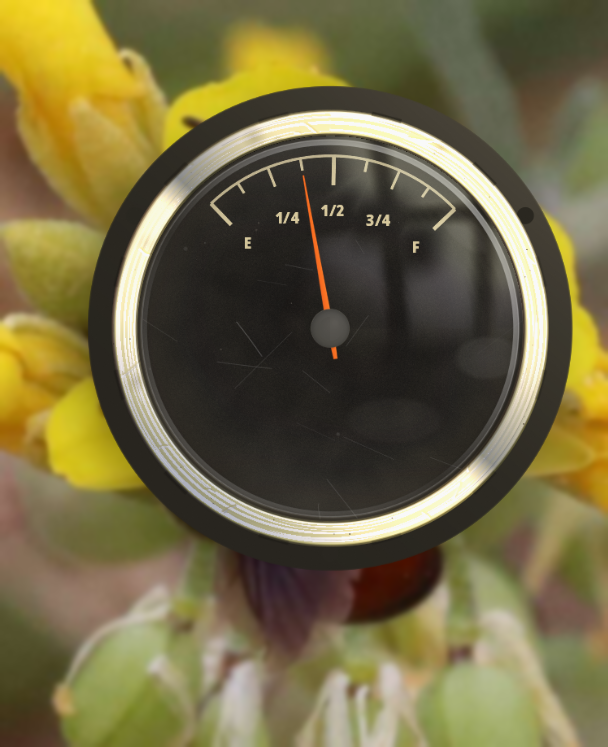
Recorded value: 0.375
